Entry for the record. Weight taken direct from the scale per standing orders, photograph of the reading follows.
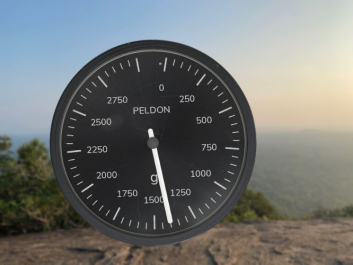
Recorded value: 1400 g
